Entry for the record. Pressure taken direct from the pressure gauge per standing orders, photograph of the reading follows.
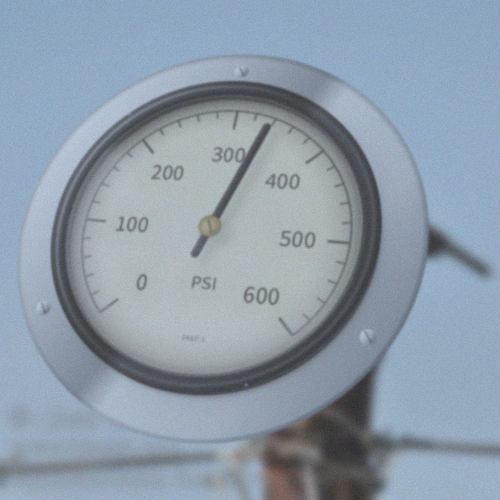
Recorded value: 340 psi
